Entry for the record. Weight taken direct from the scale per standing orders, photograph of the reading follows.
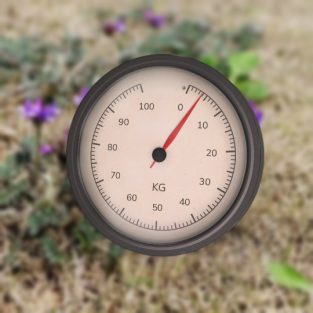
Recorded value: 4 kg
